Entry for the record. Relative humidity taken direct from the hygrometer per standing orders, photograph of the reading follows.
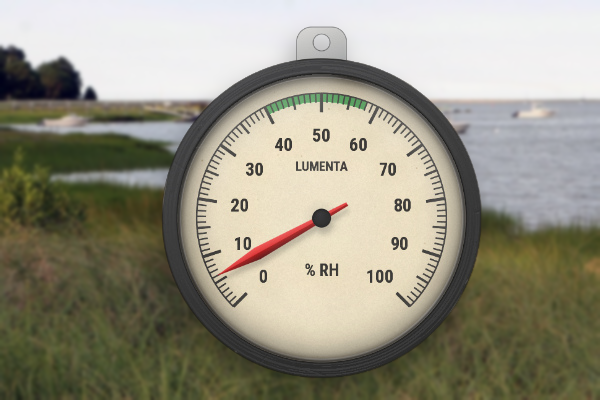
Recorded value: 6 %
